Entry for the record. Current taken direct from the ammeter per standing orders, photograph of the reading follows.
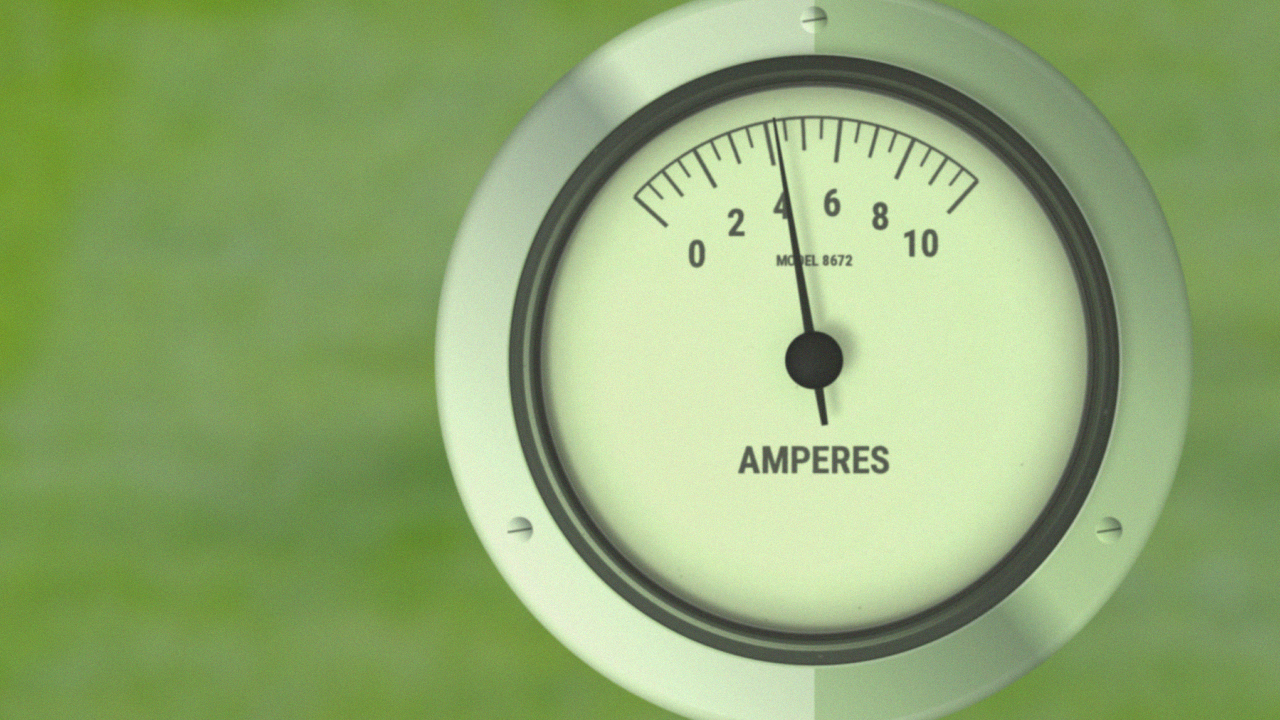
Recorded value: 4.25 A
